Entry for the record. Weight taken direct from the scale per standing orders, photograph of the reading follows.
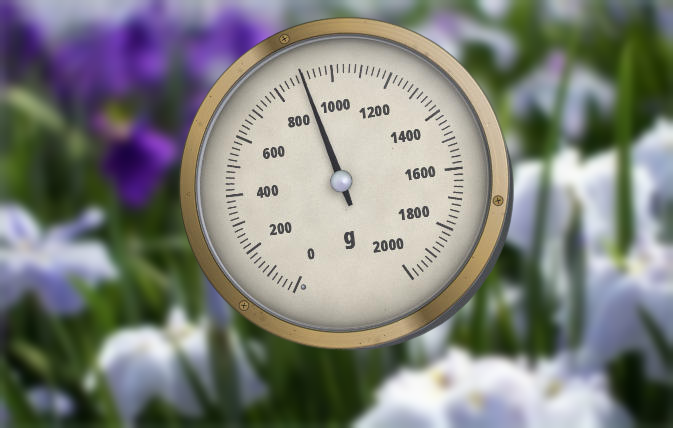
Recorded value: 900 g
